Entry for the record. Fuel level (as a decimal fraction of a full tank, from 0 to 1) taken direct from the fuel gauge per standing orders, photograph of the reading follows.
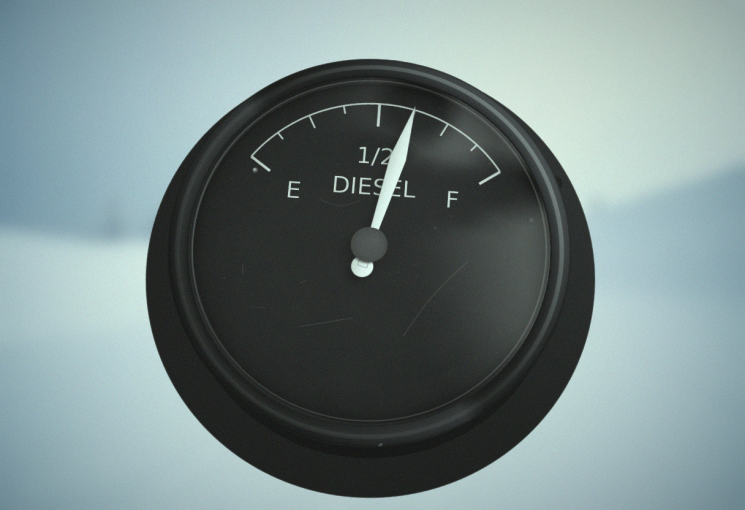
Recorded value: 0.625
